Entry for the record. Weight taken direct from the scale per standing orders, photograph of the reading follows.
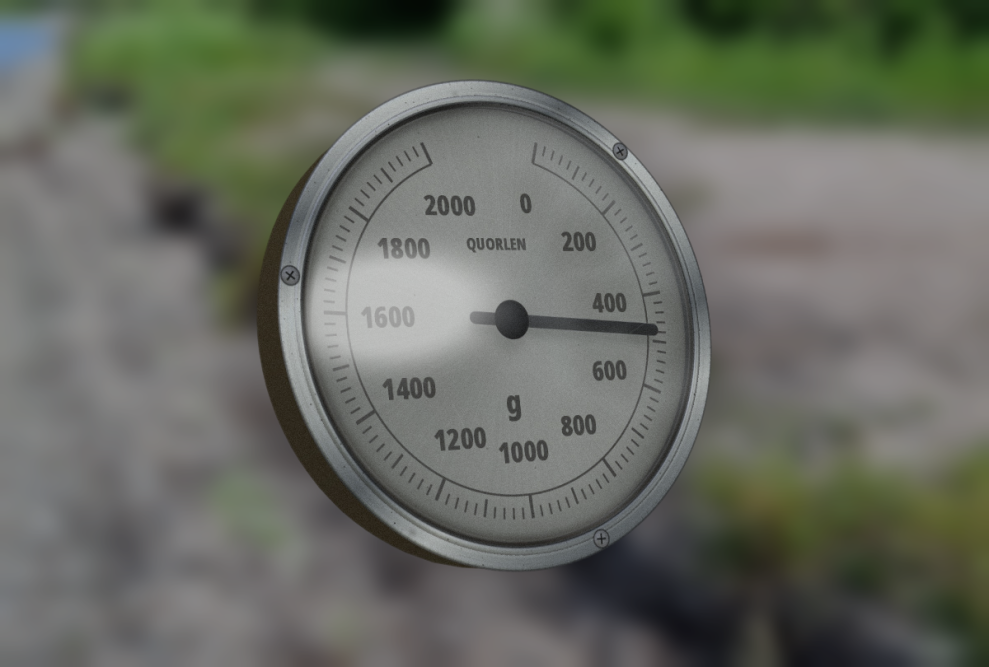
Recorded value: 480 g
